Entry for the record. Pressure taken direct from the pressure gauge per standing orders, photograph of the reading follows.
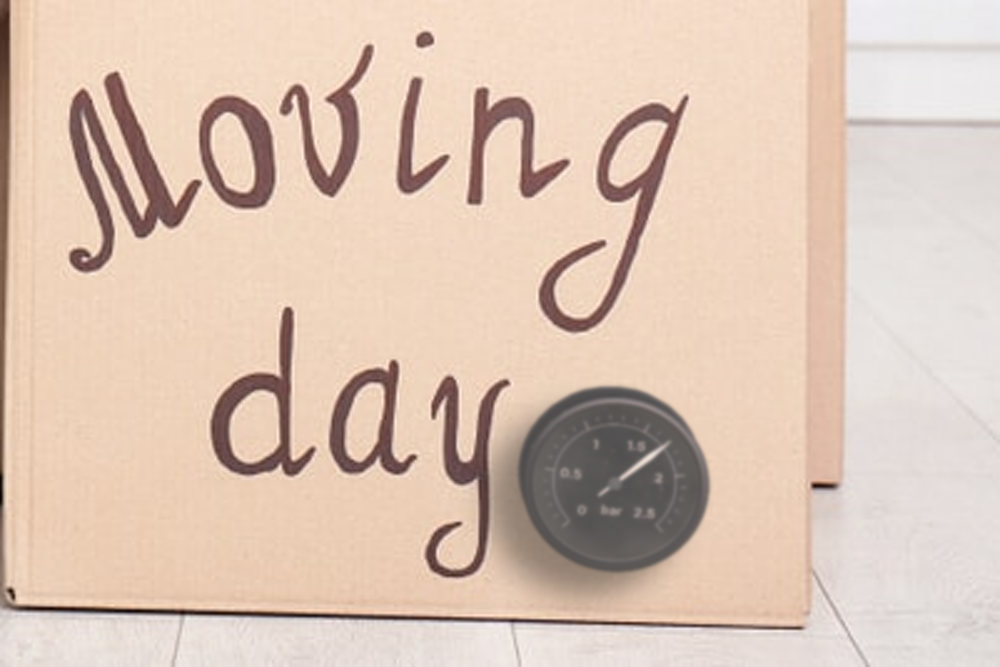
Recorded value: 1.7 bar
